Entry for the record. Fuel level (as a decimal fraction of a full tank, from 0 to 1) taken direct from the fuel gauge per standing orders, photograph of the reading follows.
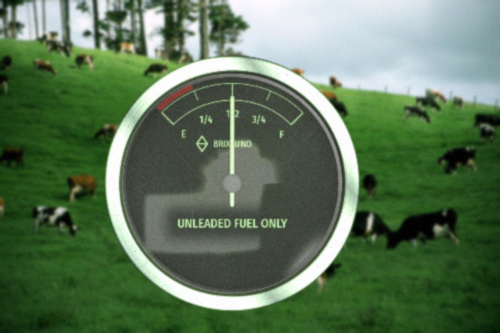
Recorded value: 0.5
